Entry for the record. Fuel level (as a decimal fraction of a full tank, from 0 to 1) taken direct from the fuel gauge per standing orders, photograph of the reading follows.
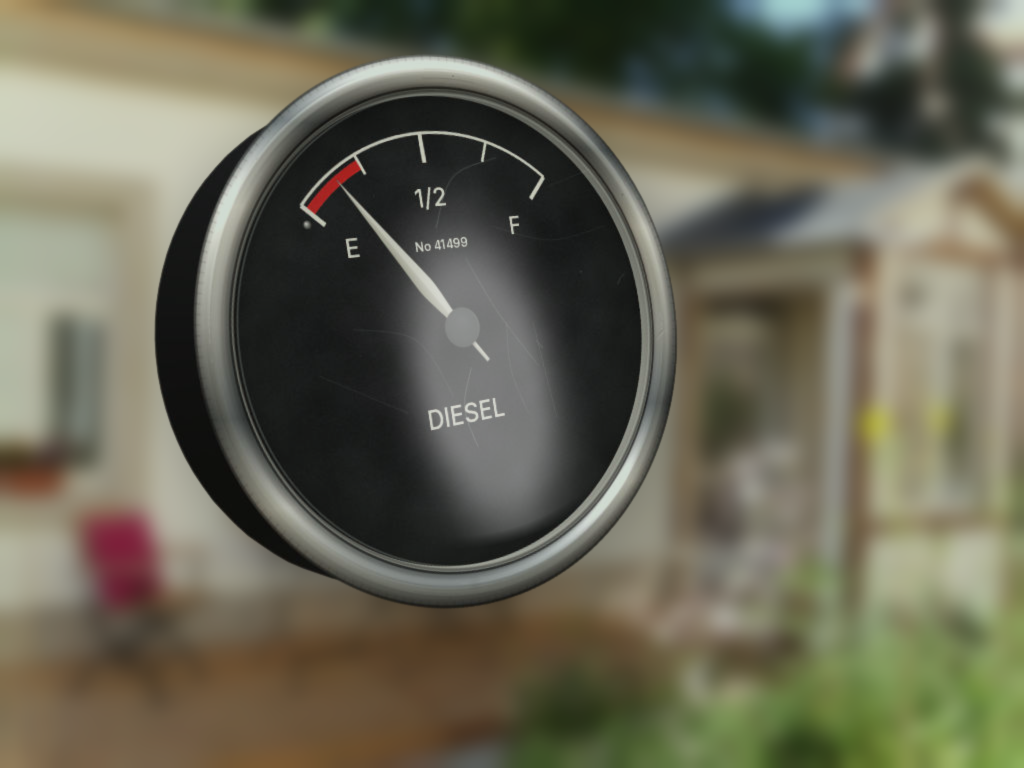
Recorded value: 0.125
